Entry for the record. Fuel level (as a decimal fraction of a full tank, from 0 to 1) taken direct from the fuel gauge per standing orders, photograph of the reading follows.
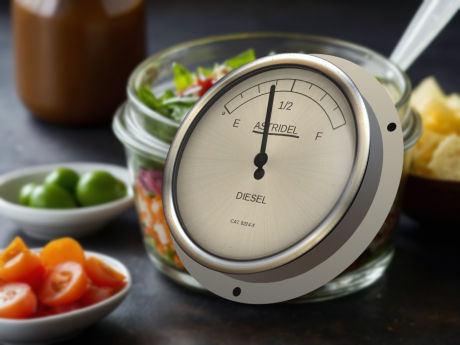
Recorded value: 0.375
